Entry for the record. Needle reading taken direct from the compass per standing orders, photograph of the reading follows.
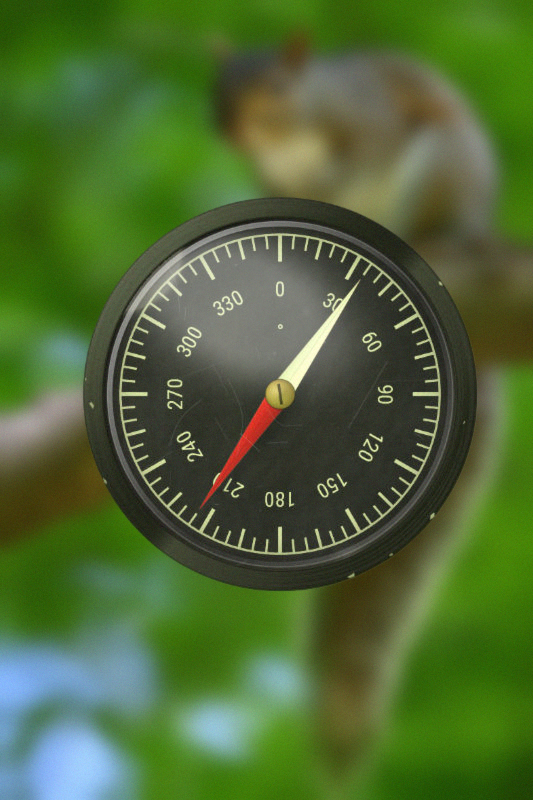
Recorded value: 215 °
